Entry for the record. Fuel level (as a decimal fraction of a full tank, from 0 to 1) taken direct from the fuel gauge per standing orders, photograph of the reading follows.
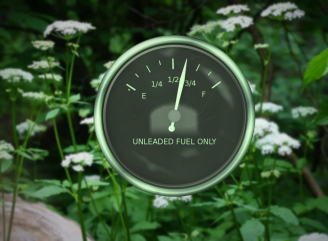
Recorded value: 0.625
